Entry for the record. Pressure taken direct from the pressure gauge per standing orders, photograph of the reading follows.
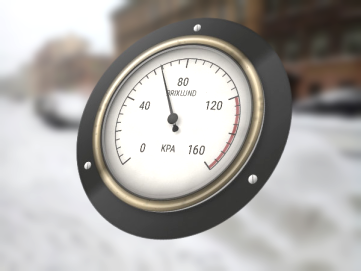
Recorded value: 65 kPa
